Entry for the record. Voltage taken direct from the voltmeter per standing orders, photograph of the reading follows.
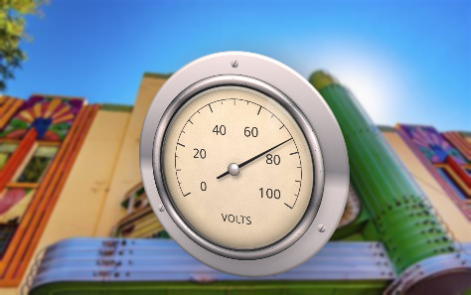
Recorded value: 75 V
